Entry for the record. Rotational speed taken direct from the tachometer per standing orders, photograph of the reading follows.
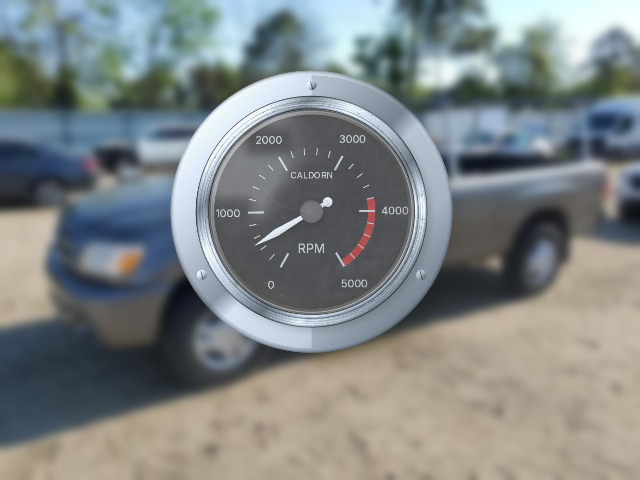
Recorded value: 500 rpm
